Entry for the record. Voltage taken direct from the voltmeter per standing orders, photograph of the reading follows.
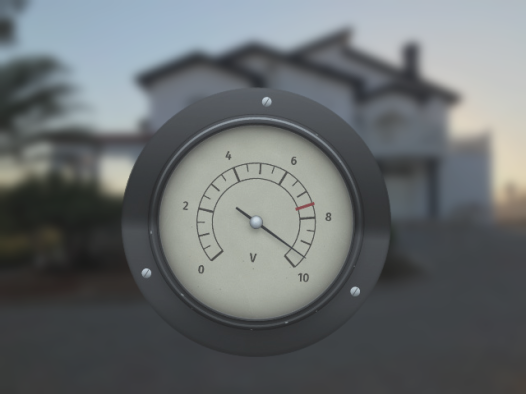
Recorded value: 9.5 V
